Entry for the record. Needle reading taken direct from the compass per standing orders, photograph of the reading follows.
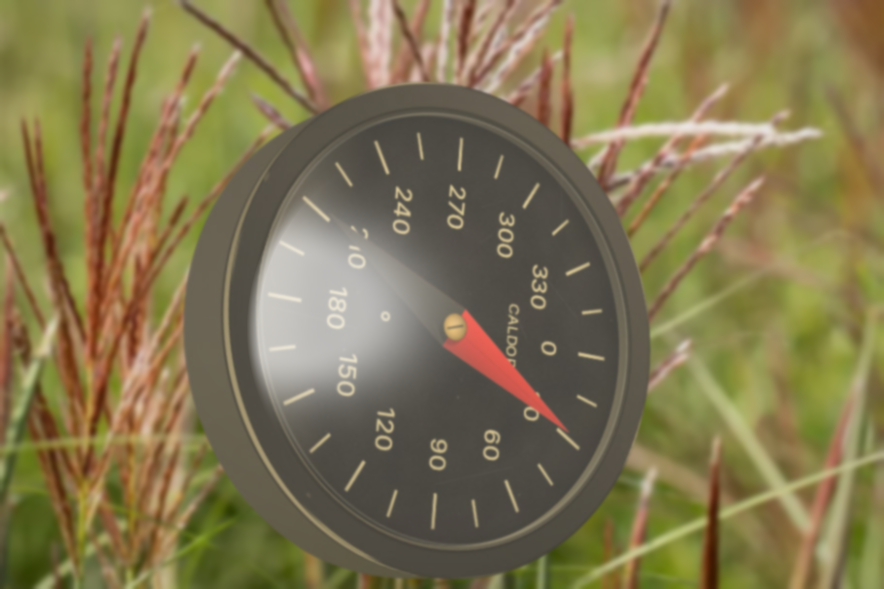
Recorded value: 30 °
